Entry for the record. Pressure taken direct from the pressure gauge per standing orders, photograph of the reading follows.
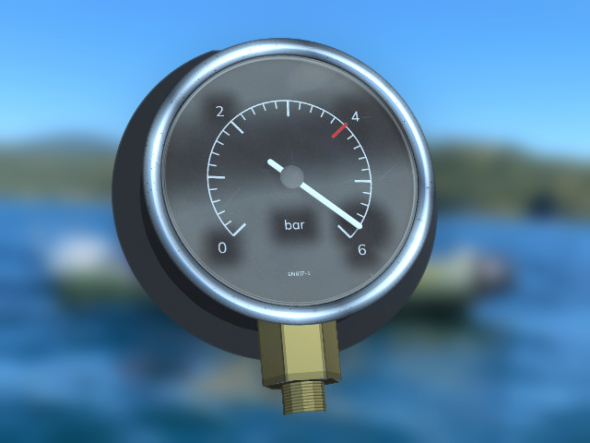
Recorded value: 5.8 bar
